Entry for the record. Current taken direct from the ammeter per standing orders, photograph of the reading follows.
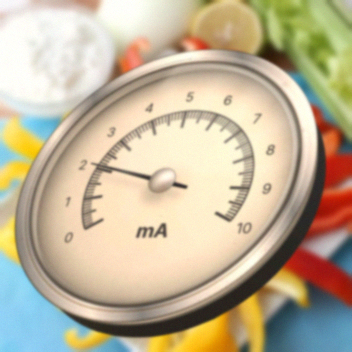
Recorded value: 2 mA
